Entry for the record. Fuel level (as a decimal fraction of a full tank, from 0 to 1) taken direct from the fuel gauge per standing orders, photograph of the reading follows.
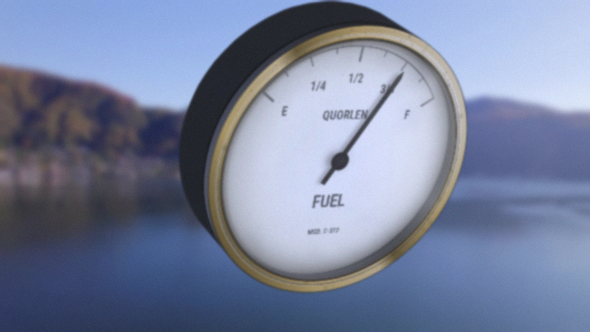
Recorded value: 0.75
